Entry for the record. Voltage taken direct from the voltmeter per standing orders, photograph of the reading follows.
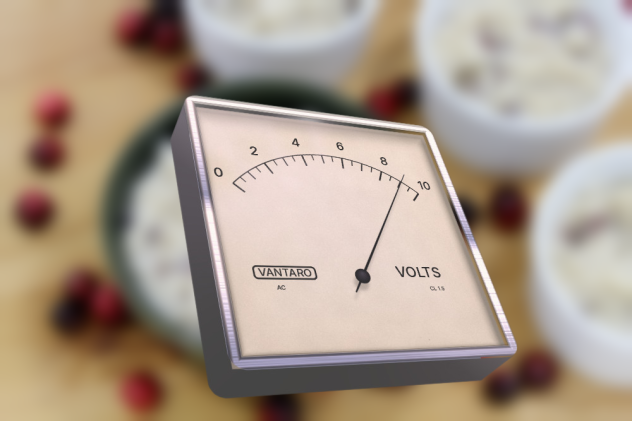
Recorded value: 9 V
